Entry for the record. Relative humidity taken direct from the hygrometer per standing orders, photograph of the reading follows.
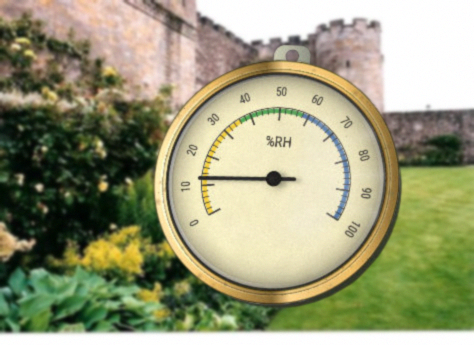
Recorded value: 12 %
